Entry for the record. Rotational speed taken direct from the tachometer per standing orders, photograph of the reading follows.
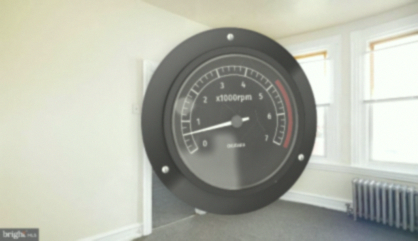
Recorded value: 600 rpm
